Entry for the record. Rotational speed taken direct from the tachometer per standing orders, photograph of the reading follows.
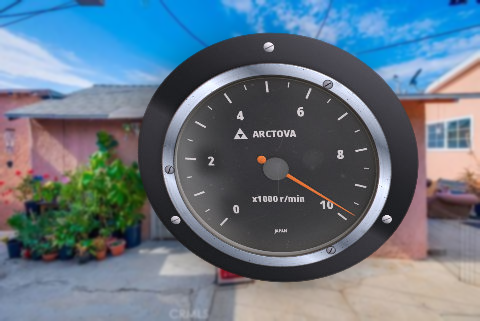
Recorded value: 9750 rpm
